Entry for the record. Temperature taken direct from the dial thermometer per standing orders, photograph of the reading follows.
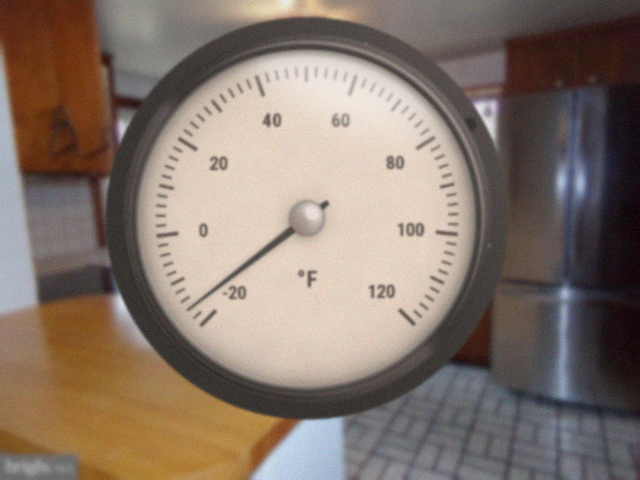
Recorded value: -16 °F
